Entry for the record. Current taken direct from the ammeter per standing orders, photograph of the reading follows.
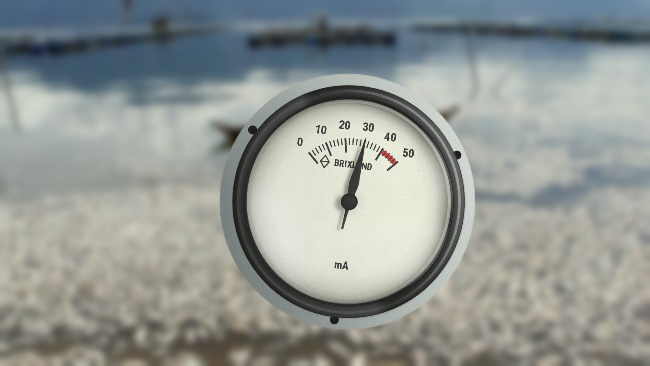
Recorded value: 30 mA
